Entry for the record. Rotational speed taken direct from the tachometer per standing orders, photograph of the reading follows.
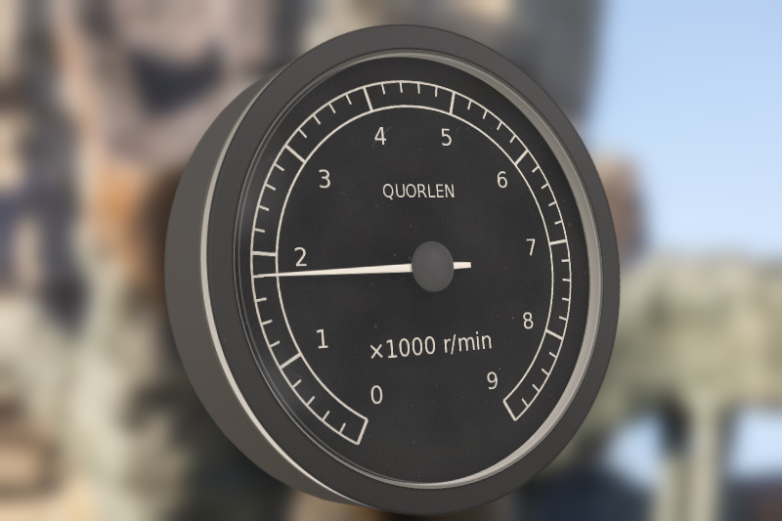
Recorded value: 1800 rpm
